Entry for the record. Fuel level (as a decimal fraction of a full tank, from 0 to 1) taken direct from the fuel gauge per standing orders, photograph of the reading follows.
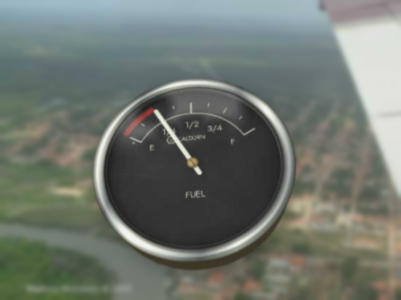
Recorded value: 0.25
